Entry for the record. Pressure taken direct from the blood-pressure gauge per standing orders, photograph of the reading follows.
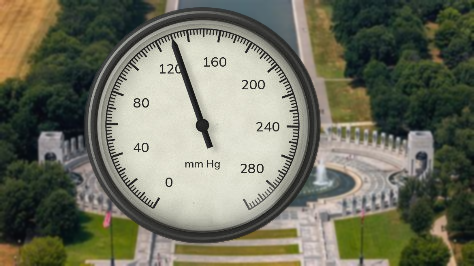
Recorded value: 130 mmHg
